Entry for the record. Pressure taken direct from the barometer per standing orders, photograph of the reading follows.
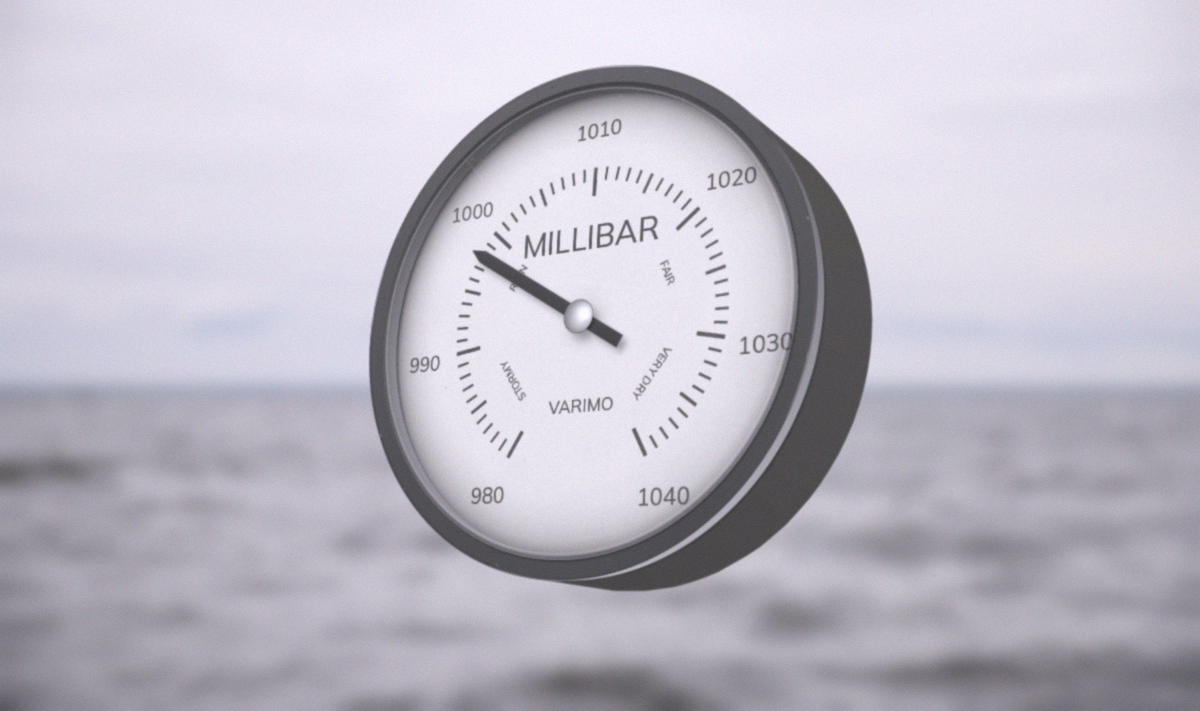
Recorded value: 998 mbar
